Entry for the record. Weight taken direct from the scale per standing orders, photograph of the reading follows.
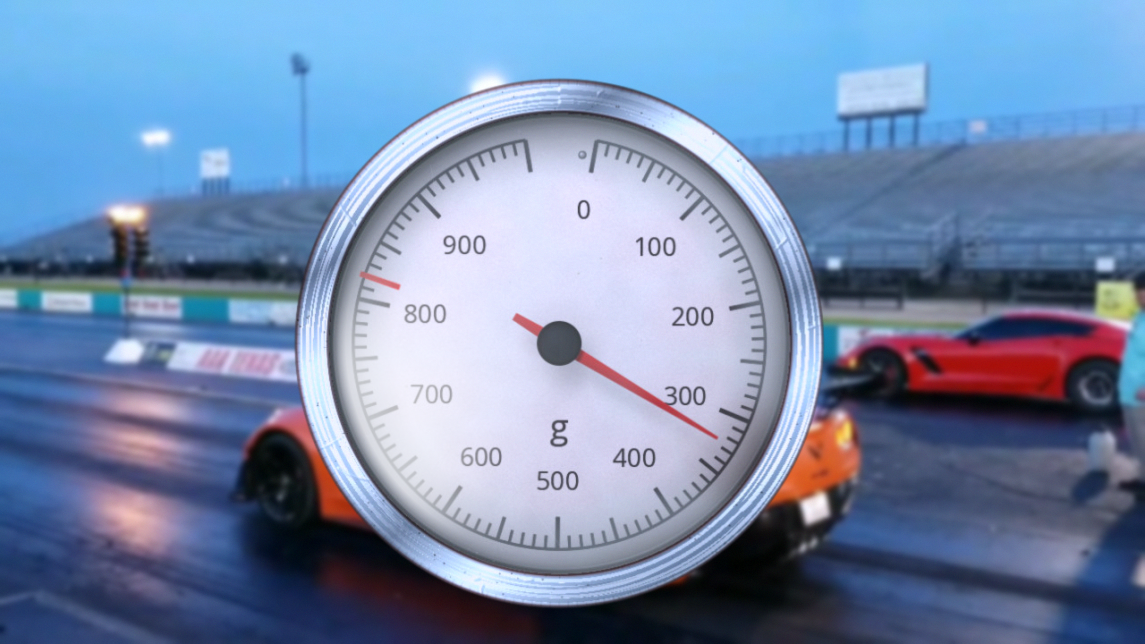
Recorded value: 325 g
